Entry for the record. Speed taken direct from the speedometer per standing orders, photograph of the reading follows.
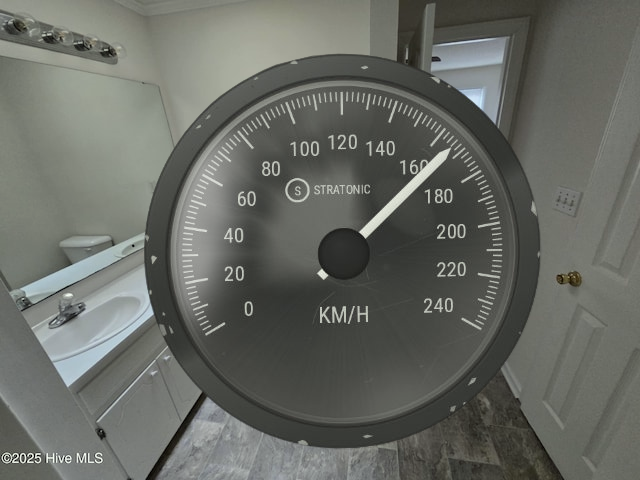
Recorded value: 166 km/h
